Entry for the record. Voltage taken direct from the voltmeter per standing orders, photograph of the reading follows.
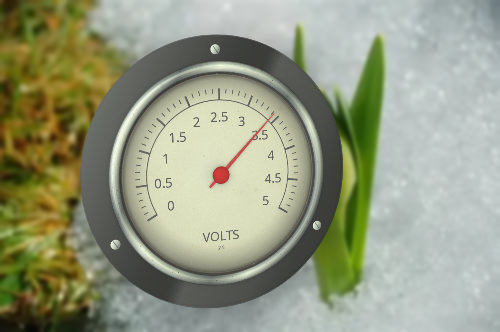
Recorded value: 3.4 V
